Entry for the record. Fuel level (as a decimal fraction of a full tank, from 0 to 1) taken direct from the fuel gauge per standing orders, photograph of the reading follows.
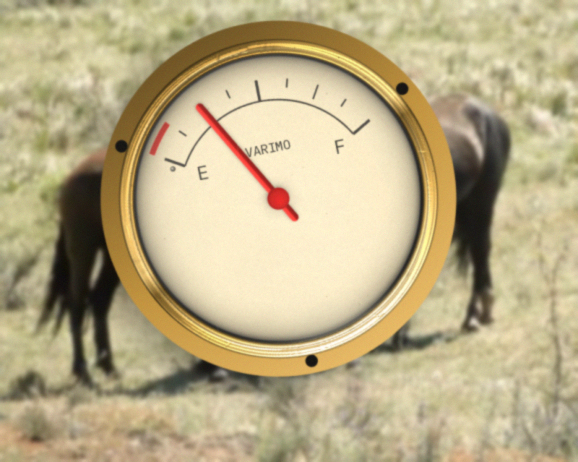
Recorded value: 0.25
